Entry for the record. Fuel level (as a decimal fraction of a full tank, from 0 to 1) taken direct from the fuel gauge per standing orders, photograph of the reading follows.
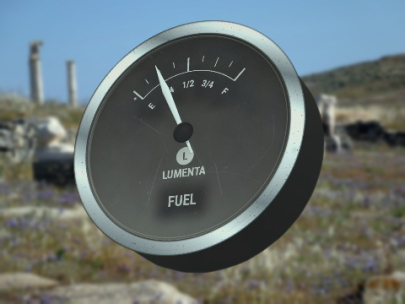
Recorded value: 0.25
